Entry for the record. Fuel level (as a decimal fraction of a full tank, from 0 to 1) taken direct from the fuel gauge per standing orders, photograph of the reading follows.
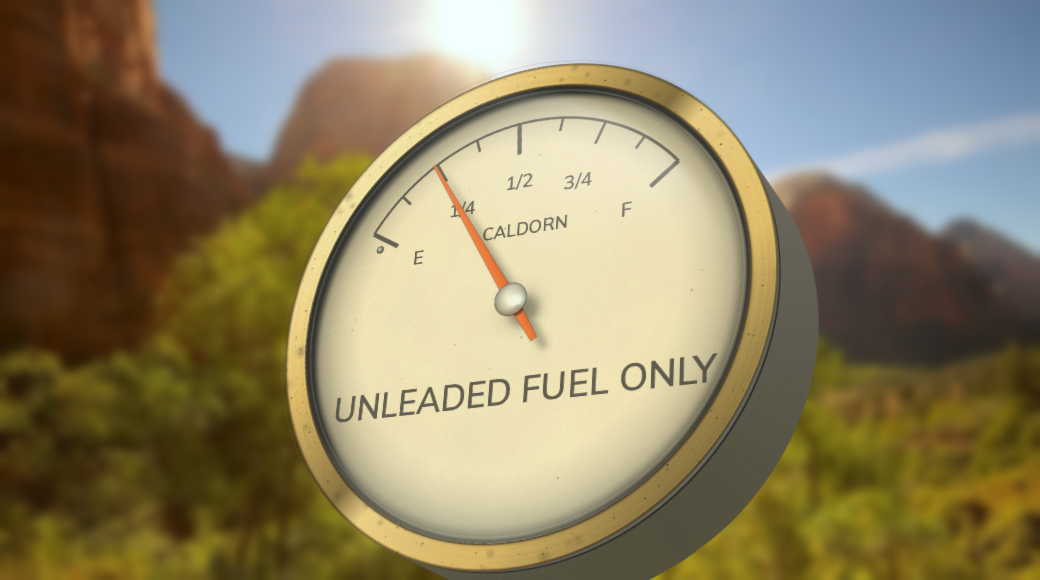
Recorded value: 0.25
